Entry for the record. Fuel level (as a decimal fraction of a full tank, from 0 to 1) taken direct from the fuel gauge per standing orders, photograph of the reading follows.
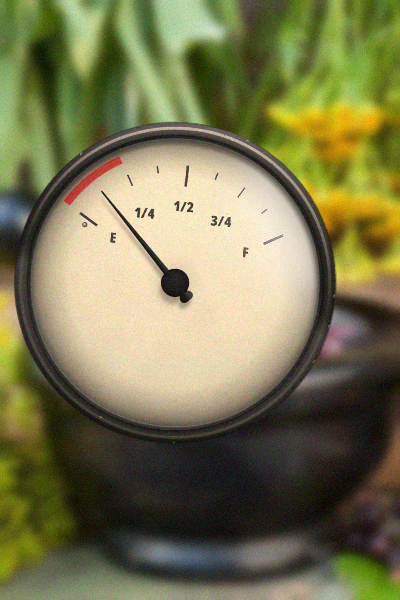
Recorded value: 0.125
